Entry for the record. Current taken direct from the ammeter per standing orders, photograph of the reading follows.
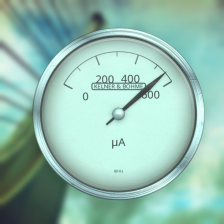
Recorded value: 550 µA
